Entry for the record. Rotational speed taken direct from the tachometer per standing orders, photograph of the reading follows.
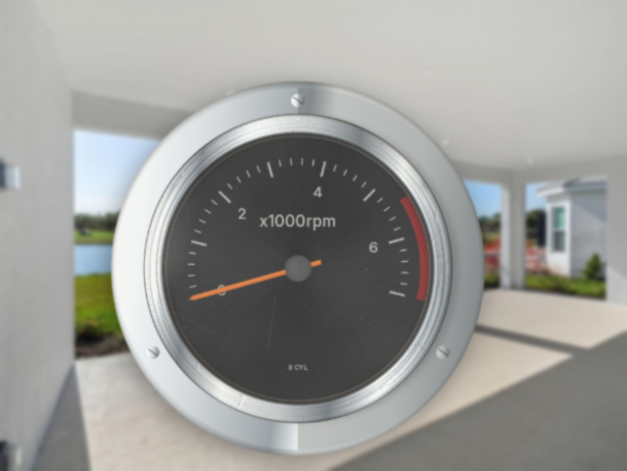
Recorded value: 0 rpm
